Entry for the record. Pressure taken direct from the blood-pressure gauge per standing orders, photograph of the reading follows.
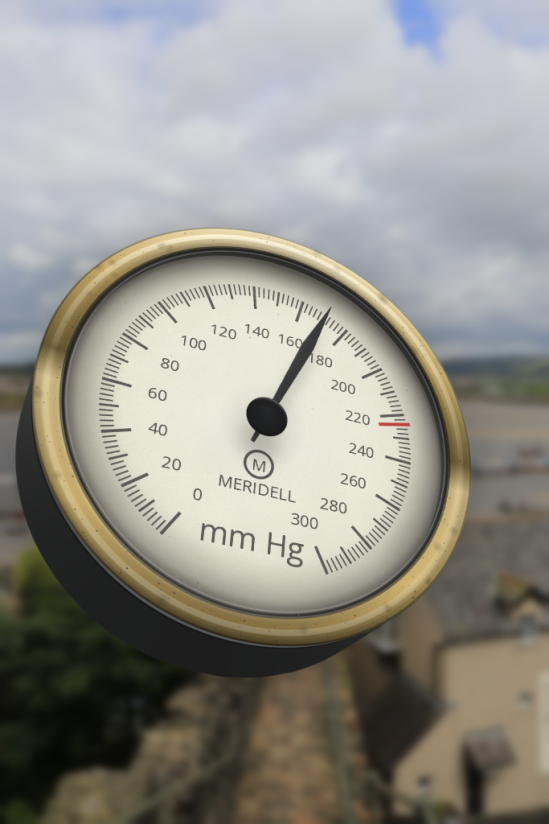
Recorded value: 170 mmHg
